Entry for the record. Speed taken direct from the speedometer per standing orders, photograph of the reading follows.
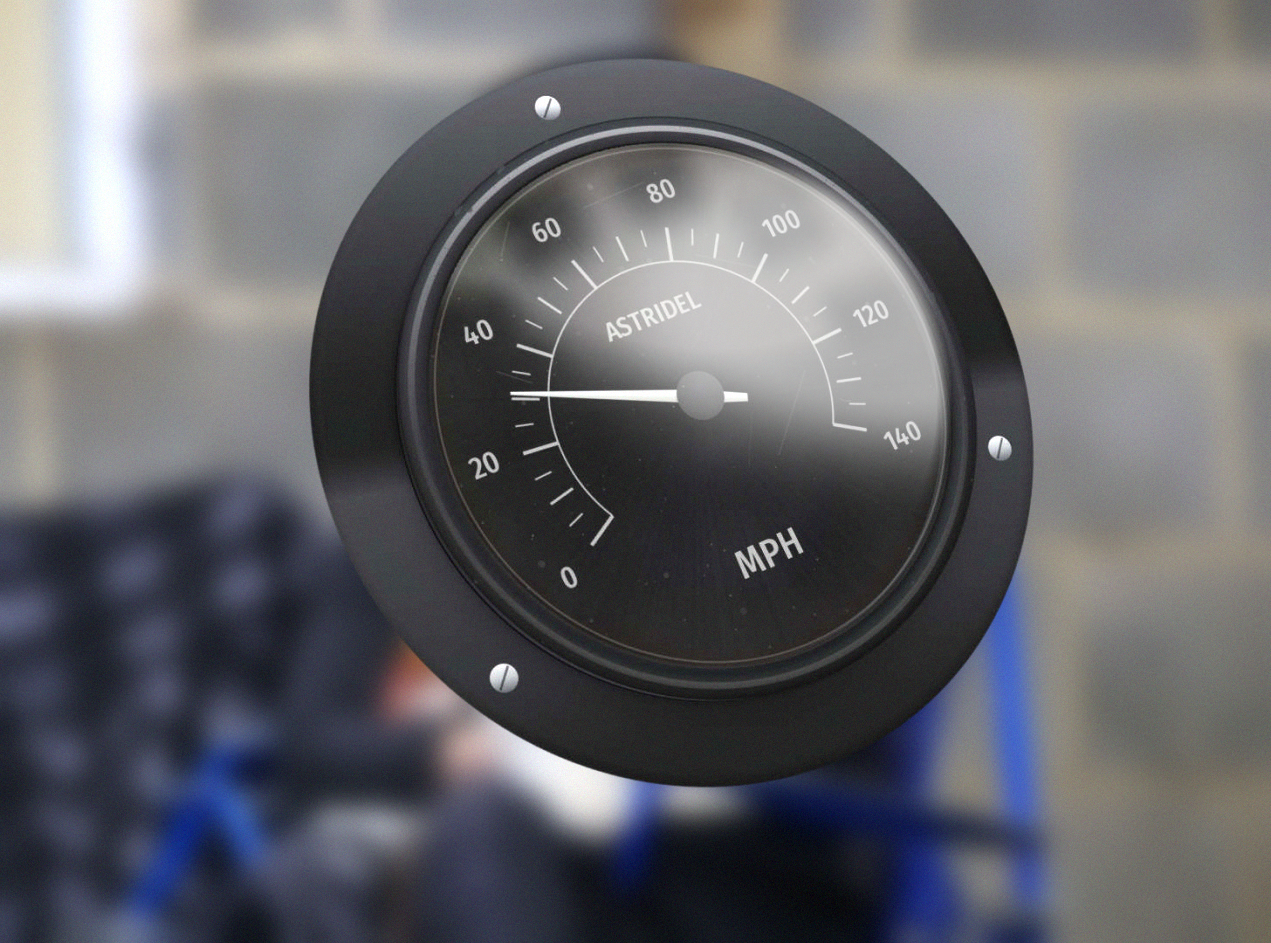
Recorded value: 30 mph
